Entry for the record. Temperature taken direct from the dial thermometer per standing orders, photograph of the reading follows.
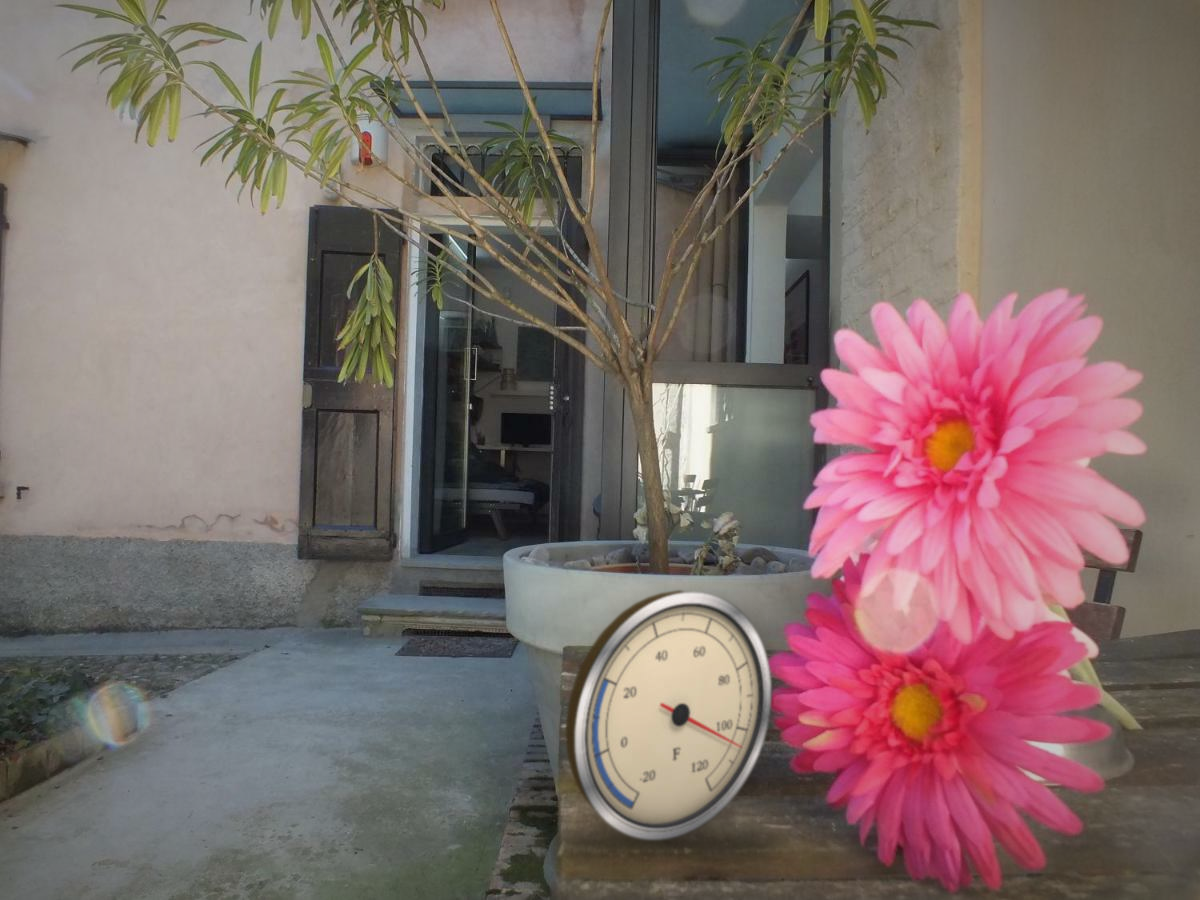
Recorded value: 105 °F
